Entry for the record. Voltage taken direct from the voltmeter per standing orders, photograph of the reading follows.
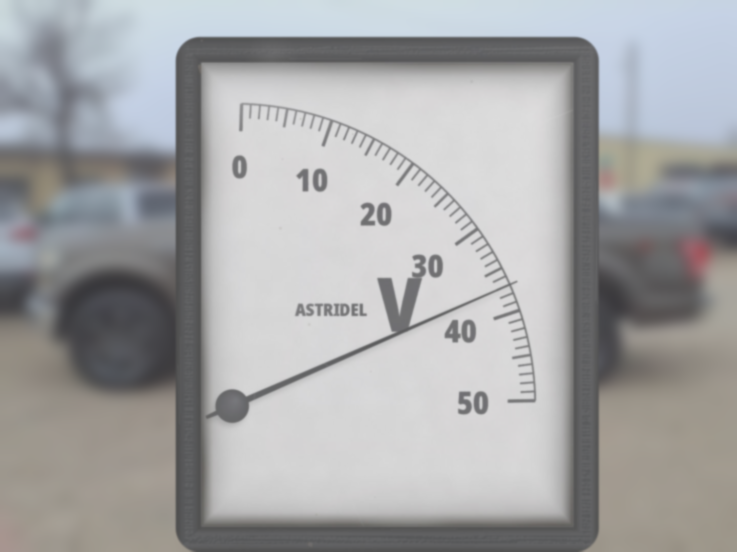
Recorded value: 37 V
